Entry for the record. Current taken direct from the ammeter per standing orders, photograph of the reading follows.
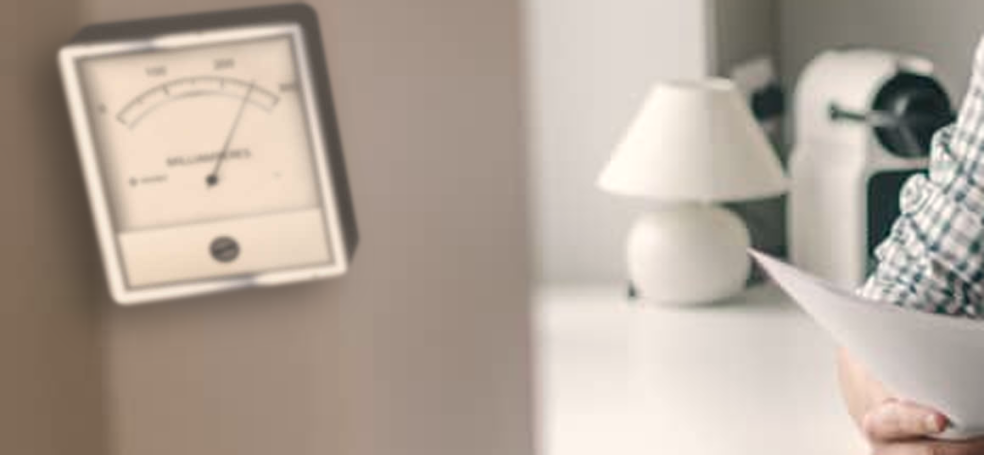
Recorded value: 250 mA
